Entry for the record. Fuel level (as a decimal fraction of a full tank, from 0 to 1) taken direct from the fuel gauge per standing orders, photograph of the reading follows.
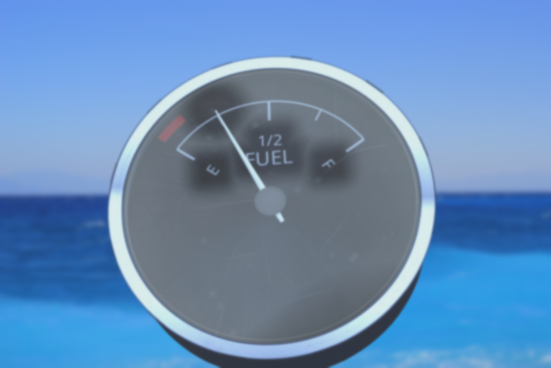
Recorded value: 0.25
